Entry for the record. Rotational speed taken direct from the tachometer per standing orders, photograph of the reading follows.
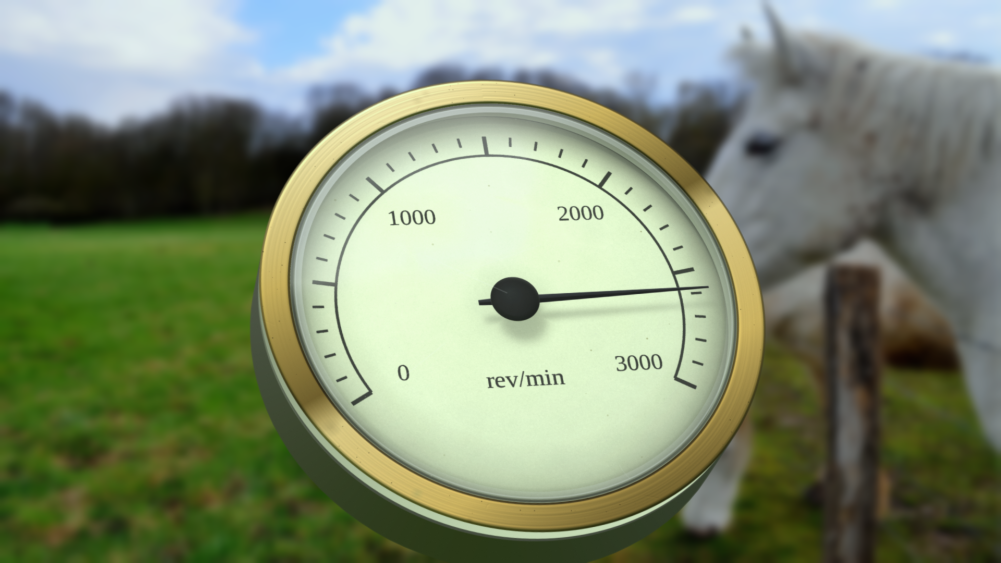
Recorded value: 2600 rpm
